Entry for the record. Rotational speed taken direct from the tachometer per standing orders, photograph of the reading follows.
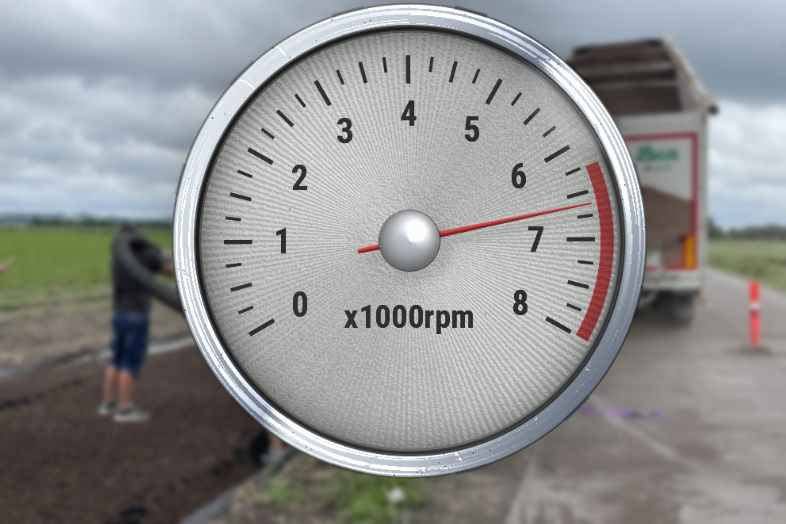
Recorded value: 6625 rpm
